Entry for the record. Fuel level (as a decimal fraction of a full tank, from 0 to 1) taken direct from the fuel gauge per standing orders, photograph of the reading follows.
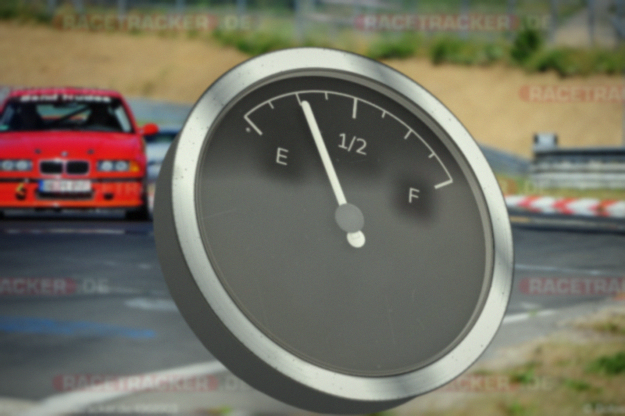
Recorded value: 0.25
